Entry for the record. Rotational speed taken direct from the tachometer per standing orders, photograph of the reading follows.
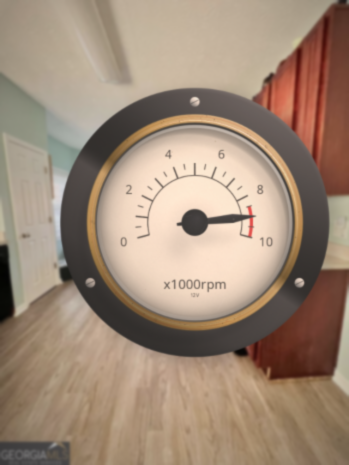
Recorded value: 9000 rpm
